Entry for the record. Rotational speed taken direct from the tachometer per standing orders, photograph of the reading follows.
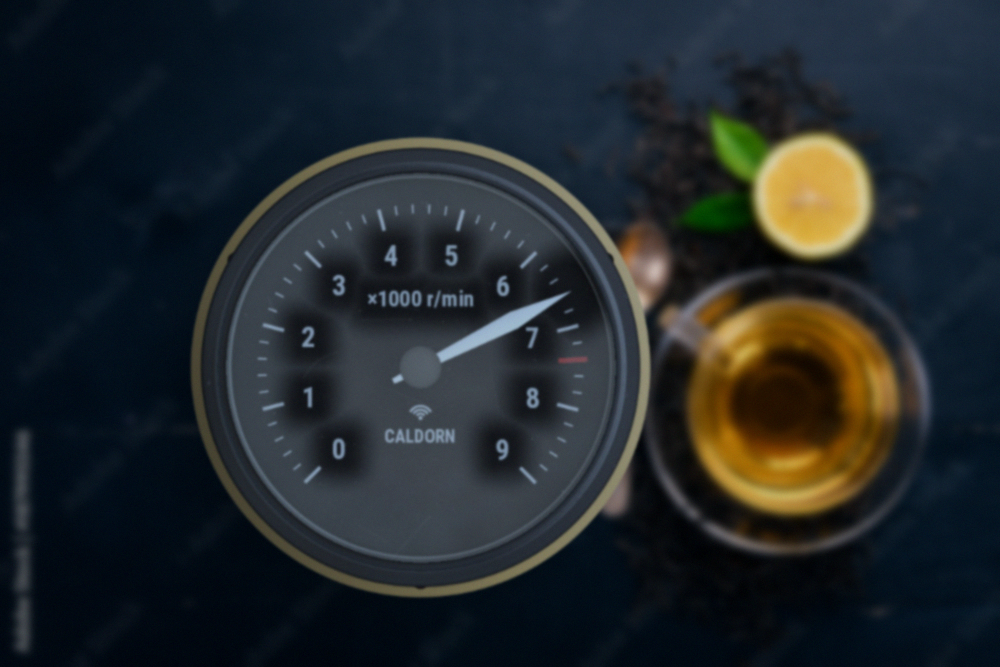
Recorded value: 6600 rpm
